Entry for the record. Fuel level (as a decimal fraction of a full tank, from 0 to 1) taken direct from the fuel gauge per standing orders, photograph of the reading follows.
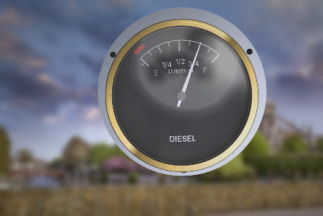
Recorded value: 0.75
